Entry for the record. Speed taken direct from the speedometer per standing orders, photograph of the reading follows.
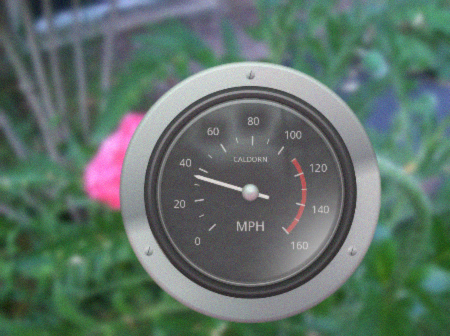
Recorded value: 35 mph
